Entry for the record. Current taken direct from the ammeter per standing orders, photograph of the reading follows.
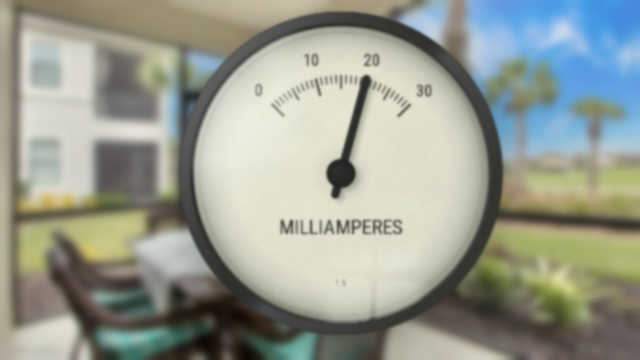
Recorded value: 20 mA
